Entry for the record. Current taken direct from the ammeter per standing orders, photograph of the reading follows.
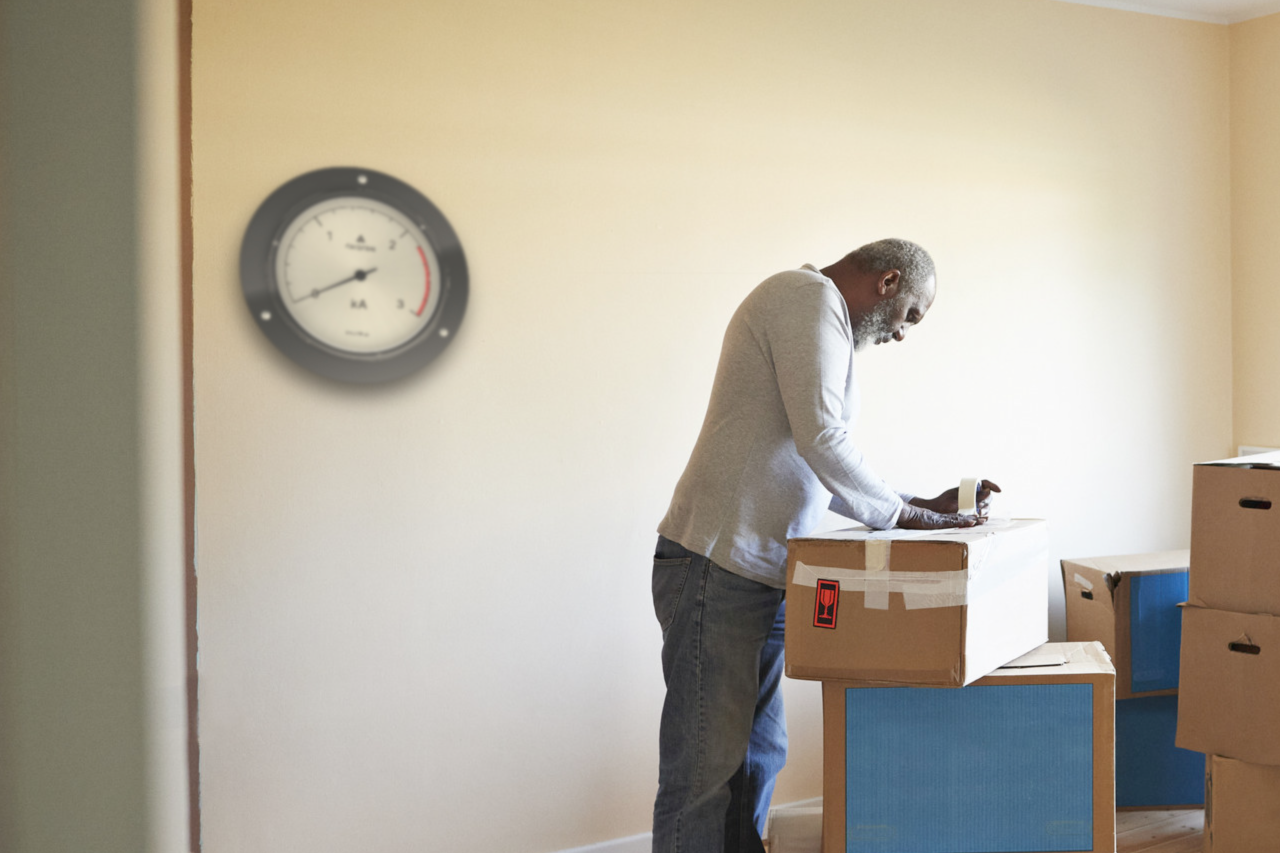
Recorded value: 0 kA
